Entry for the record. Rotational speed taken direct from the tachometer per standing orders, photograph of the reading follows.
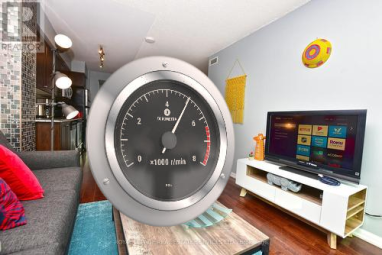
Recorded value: 5000 rpm
